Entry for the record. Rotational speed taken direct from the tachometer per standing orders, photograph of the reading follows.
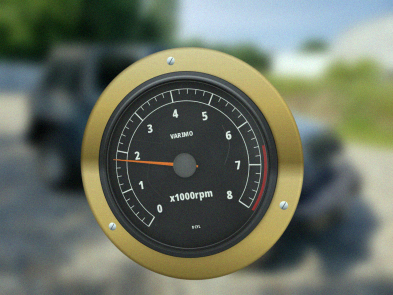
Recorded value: 1800 rpm
